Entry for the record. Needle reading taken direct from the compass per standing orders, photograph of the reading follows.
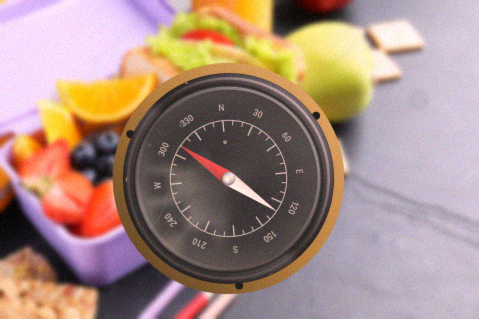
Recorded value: 310 °
